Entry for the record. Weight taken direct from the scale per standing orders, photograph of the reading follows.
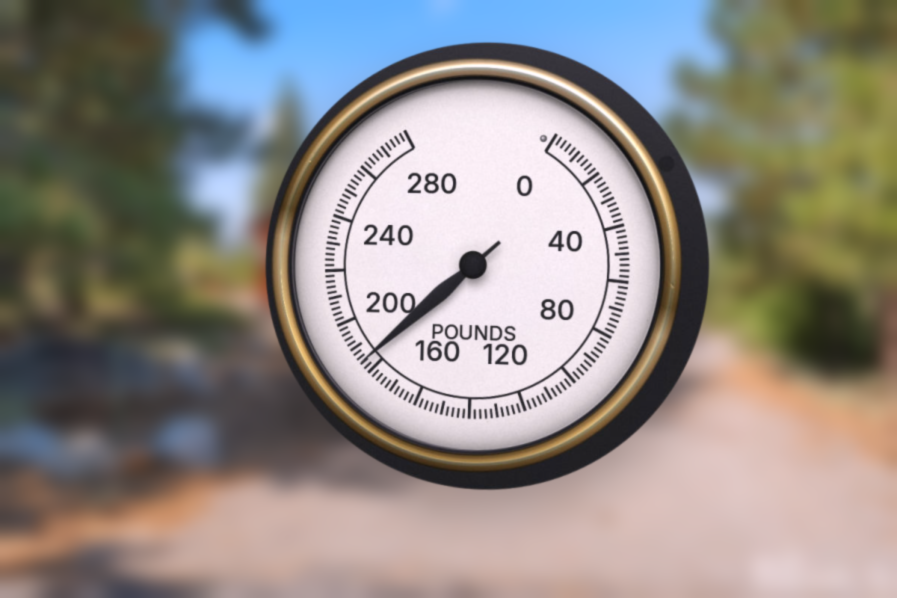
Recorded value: 184 lb
